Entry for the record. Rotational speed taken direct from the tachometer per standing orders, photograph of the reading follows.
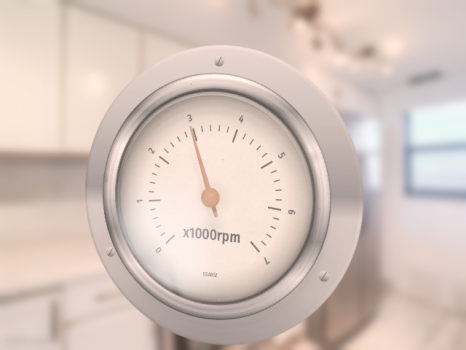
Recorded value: 3000 rpm
